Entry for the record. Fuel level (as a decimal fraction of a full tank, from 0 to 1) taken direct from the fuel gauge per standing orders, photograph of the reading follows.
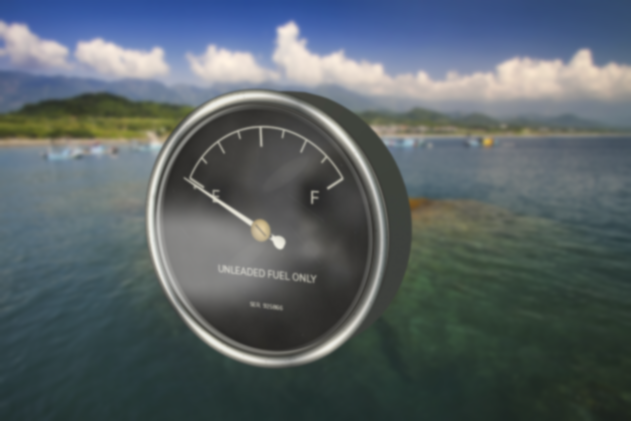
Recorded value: 0
